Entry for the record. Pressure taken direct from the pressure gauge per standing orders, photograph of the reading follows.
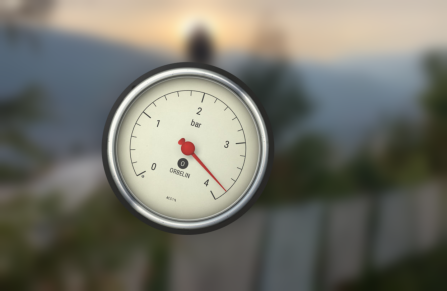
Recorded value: 3.8 bar
